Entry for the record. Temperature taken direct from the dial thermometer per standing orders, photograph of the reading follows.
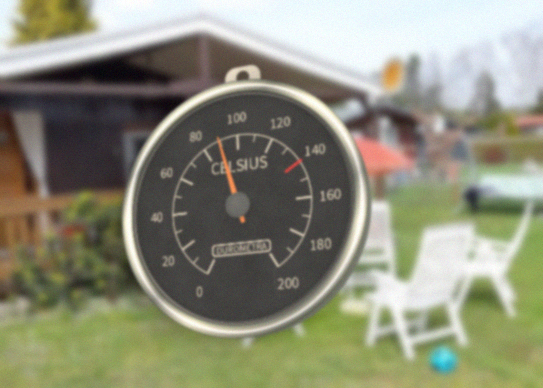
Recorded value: 90 °C
